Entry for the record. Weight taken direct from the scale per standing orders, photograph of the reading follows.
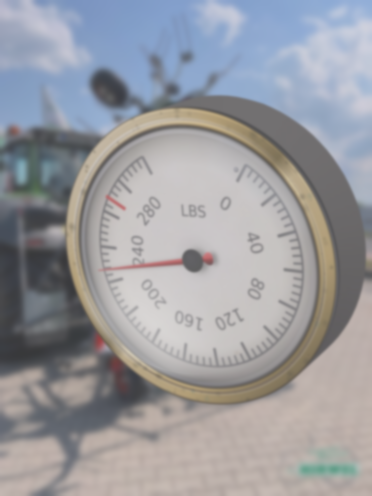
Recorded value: 228 lb
